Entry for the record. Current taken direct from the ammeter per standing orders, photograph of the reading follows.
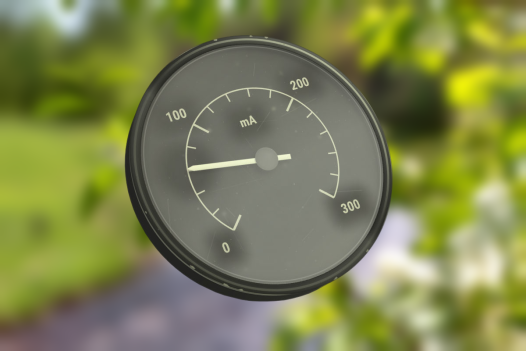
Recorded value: 60 mA
